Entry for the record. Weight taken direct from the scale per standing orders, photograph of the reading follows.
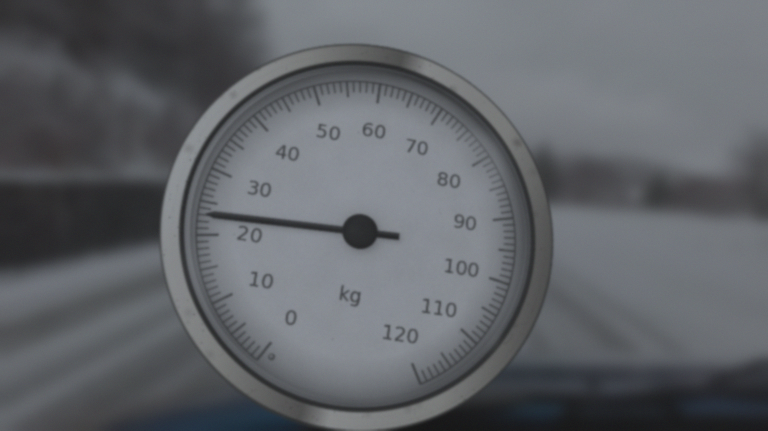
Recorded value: 23 kg
